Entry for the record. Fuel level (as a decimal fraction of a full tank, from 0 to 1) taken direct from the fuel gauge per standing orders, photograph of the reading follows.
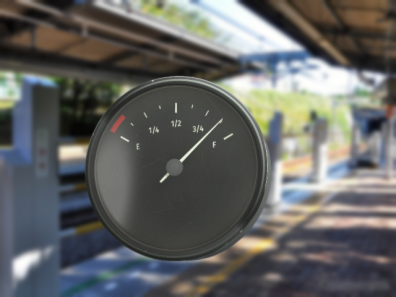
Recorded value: 0.875
